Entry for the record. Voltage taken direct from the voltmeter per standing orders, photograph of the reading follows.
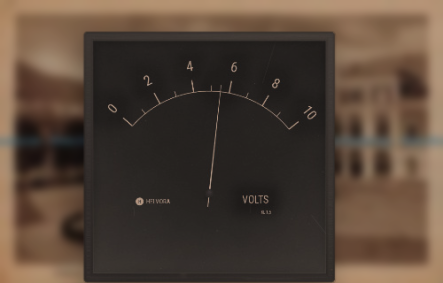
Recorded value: 5.5 V
